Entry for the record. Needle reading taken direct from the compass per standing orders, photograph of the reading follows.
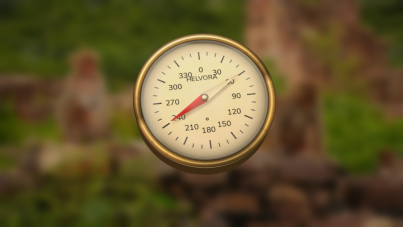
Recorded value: 240 °
